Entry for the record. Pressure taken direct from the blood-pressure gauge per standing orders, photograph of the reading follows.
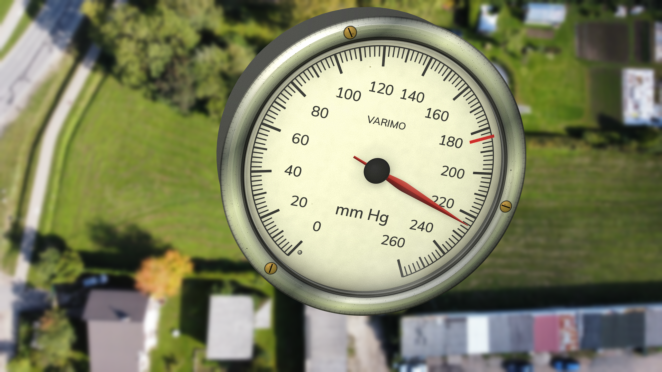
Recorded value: 224 mmHg
